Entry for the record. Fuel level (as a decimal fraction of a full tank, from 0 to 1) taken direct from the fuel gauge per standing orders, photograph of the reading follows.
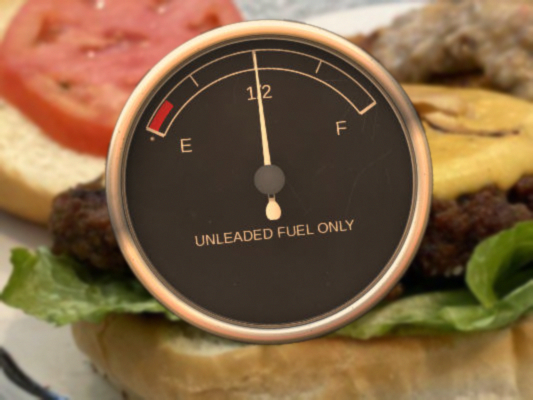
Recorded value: 0.5
